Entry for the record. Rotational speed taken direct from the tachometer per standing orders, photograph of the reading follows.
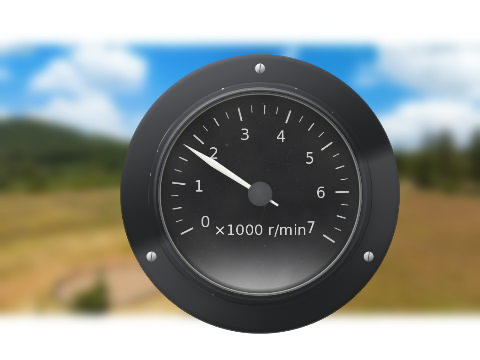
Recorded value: 1750 rpm
